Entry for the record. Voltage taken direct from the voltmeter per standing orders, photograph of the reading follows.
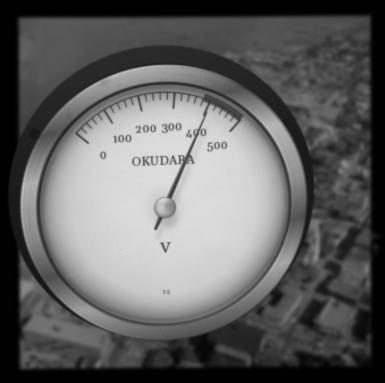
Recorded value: 400 V
